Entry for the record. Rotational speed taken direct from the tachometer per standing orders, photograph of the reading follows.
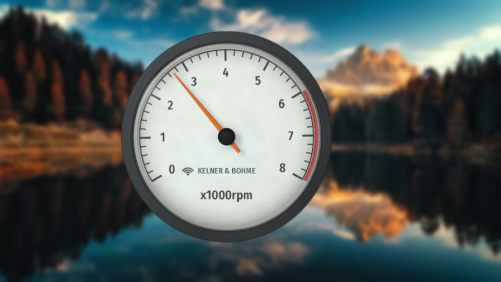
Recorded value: 2700 rpm
